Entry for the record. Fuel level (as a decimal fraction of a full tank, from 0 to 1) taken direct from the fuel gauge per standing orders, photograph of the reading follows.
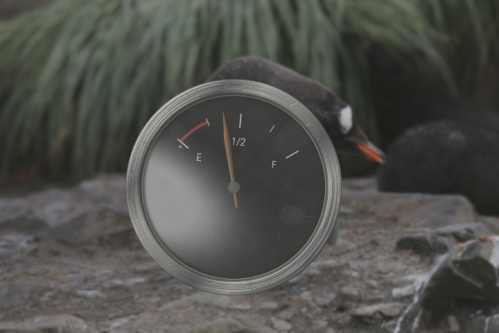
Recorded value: 0.375
